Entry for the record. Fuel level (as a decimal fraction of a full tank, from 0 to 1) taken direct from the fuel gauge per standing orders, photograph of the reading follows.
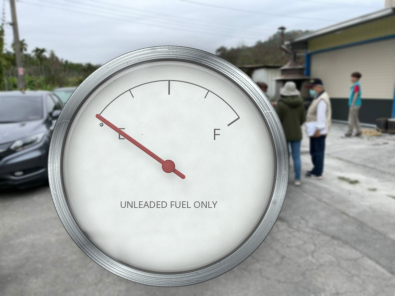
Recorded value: 0
